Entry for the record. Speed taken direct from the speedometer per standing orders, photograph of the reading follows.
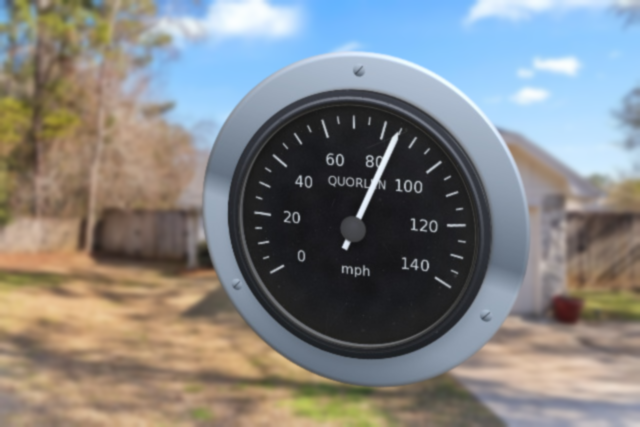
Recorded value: 85 mph
